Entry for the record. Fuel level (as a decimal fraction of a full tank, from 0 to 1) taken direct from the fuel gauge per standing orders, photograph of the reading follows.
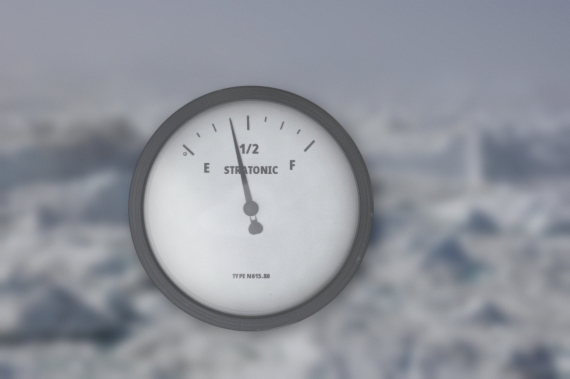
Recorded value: 0.375
